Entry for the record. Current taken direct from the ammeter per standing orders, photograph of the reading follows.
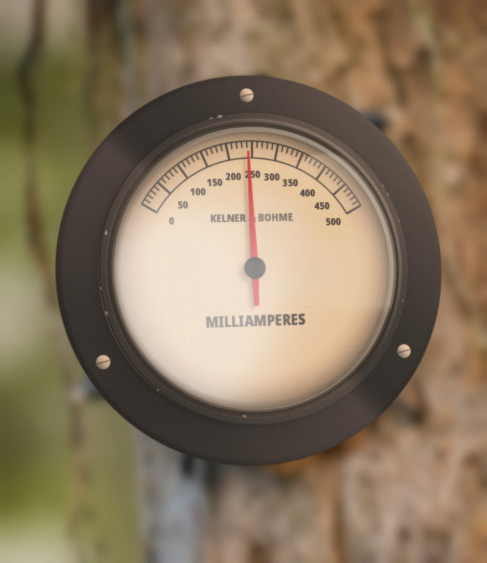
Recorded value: 240 mA
